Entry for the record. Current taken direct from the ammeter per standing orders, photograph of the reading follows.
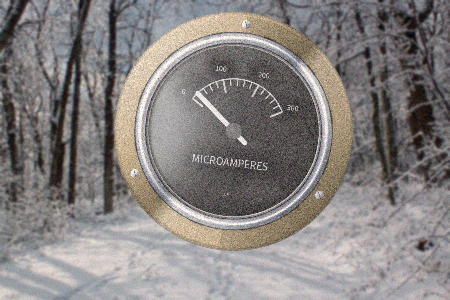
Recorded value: 20 µA
